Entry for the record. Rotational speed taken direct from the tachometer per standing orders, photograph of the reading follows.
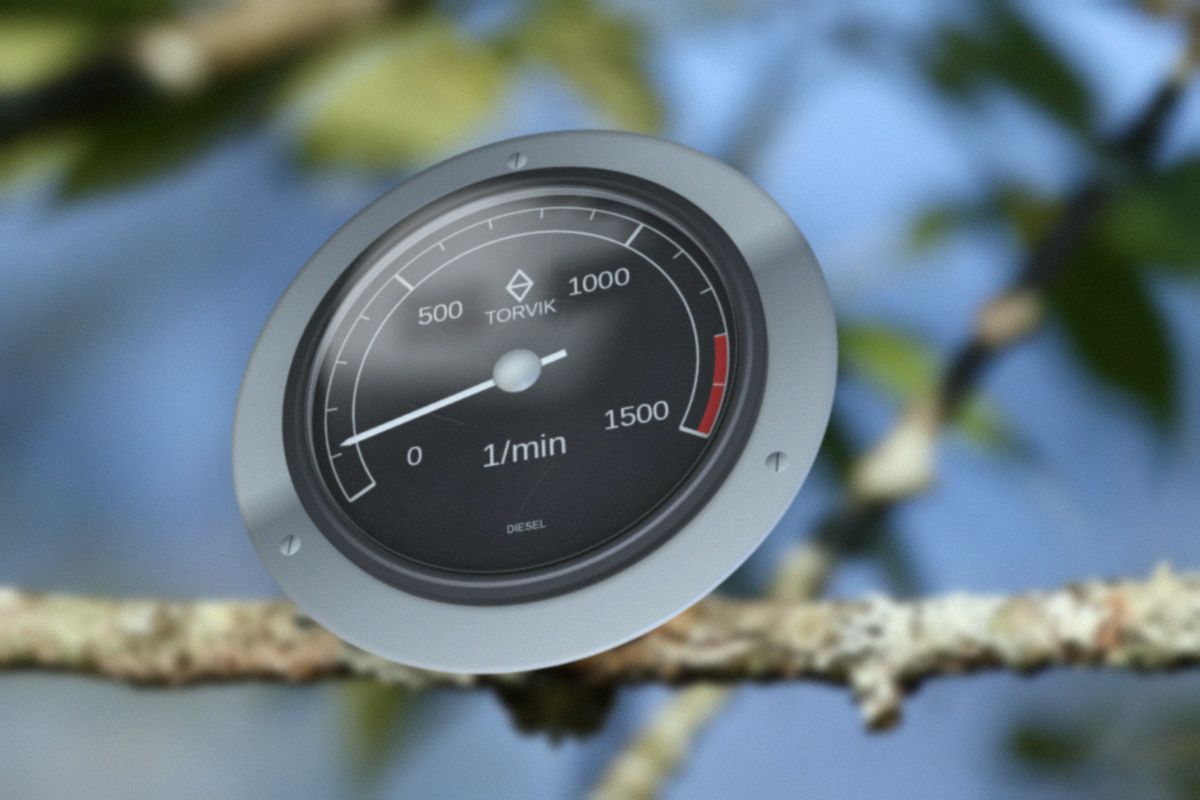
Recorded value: 100 rpm
